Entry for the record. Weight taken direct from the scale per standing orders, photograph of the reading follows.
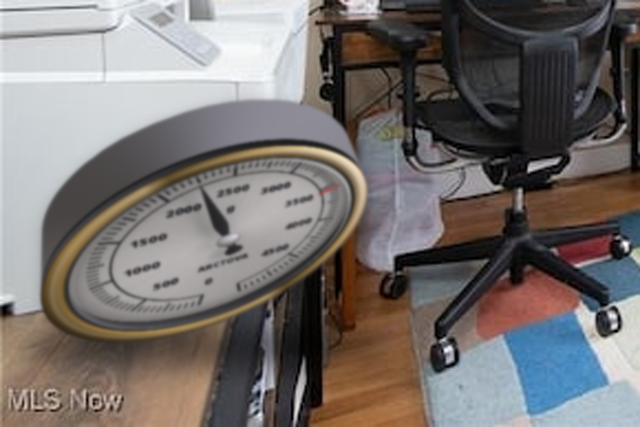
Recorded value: 2250 g
